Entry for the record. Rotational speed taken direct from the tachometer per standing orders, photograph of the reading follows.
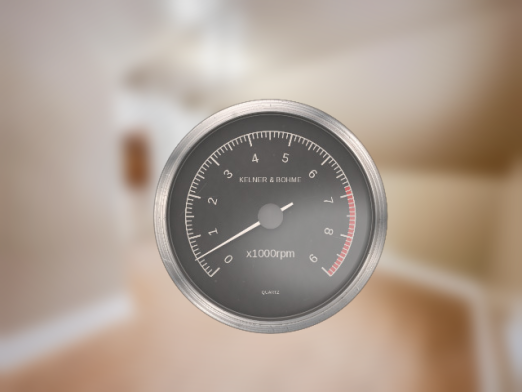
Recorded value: 500 rpm
